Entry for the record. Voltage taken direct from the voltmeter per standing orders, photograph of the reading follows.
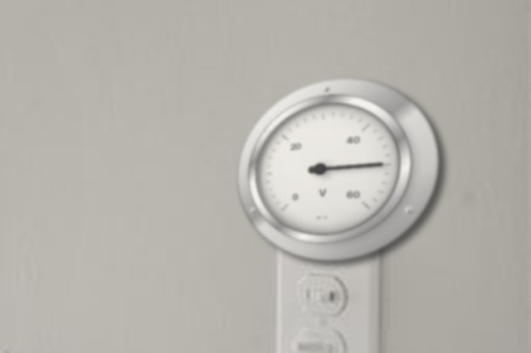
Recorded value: 50 V
